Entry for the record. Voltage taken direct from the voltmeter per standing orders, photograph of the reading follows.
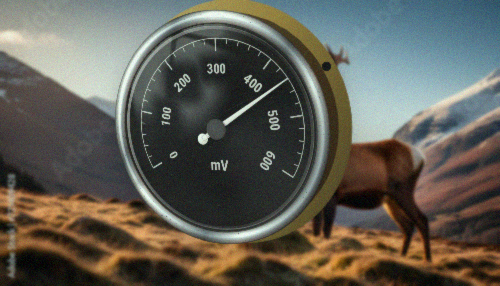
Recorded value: 440 mV
